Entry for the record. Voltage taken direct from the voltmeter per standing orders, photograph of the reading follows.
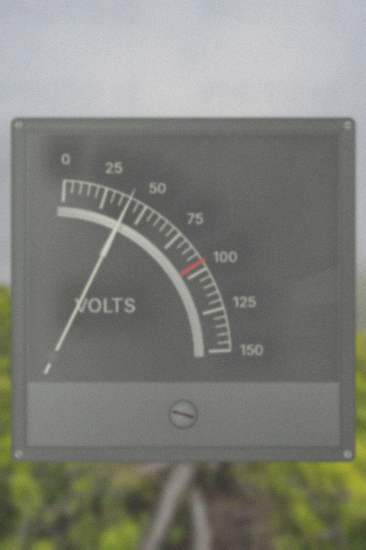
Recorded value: 40 V
